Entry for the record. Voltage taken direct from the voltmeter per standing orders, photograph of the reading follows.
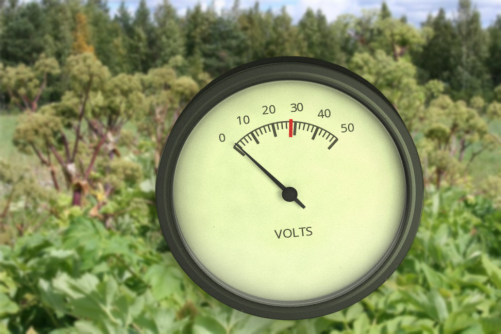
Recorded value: 2 V
